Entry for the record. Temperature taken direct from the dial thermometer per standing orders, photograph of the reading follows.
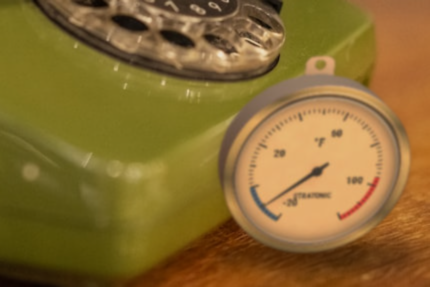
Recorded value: -10 °F
